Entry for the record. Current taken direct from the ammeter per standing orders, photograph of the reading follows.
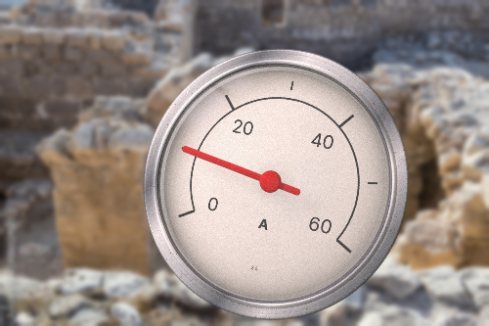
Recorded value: 10 A
